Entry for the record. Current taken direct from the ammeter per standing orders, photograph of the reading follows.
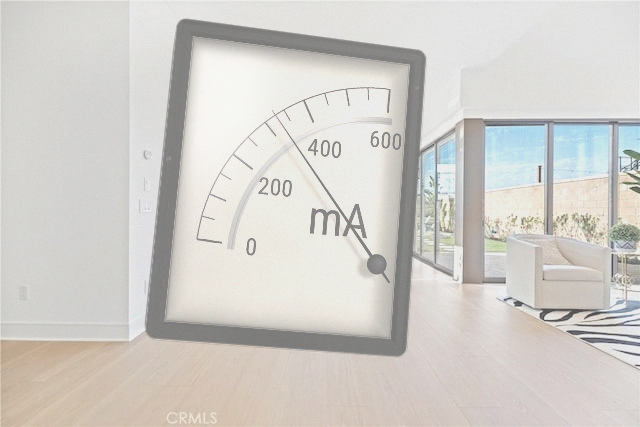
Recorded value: 325 mA
